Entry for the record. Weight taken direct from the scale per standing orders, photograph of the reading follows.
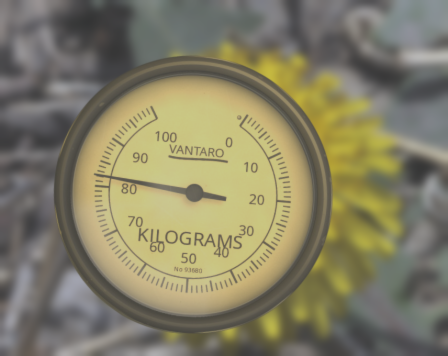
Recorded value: 82 kg
